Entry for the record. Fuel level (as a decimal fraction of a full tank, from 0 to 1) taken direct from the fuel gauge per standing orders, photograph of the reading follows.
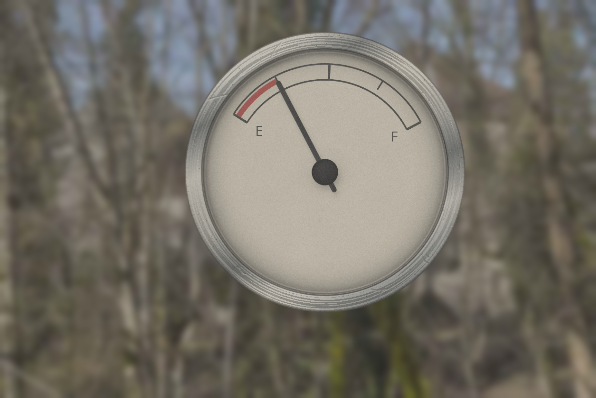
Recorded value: 0.25
